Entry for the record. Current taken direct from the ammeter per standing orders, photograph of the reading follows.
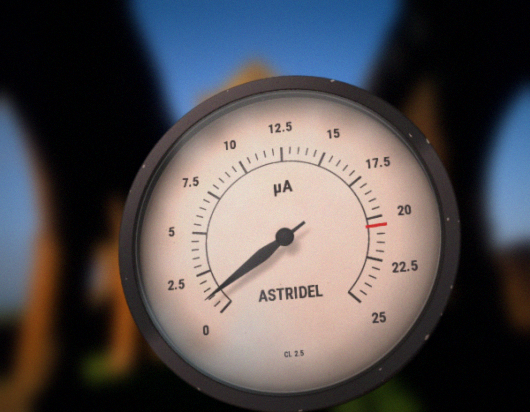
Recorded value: 1 µA
